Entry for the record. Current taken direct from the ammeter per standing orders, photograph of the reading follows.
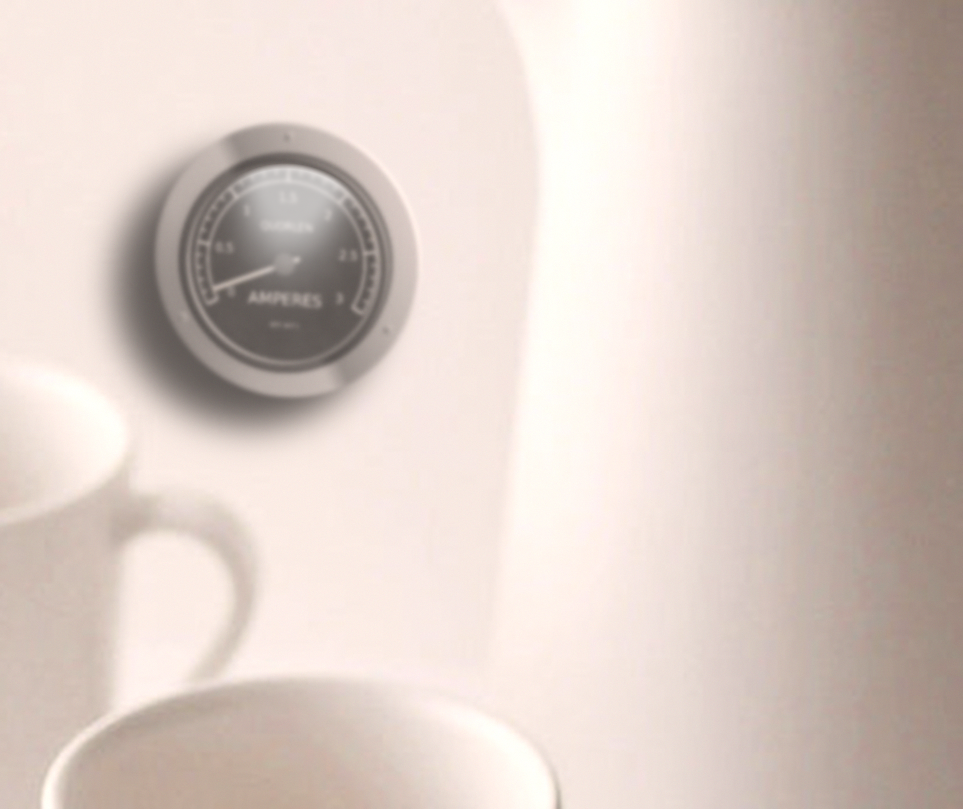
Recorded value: 0.1 A
